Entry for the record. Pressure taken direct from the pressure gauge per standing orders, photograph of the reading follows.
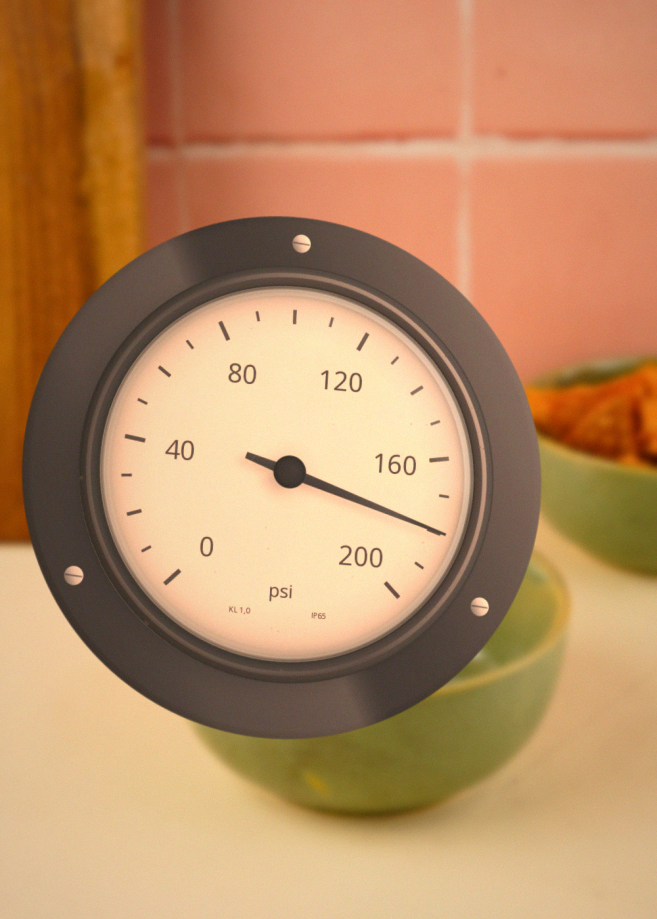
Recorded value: 180 psi
